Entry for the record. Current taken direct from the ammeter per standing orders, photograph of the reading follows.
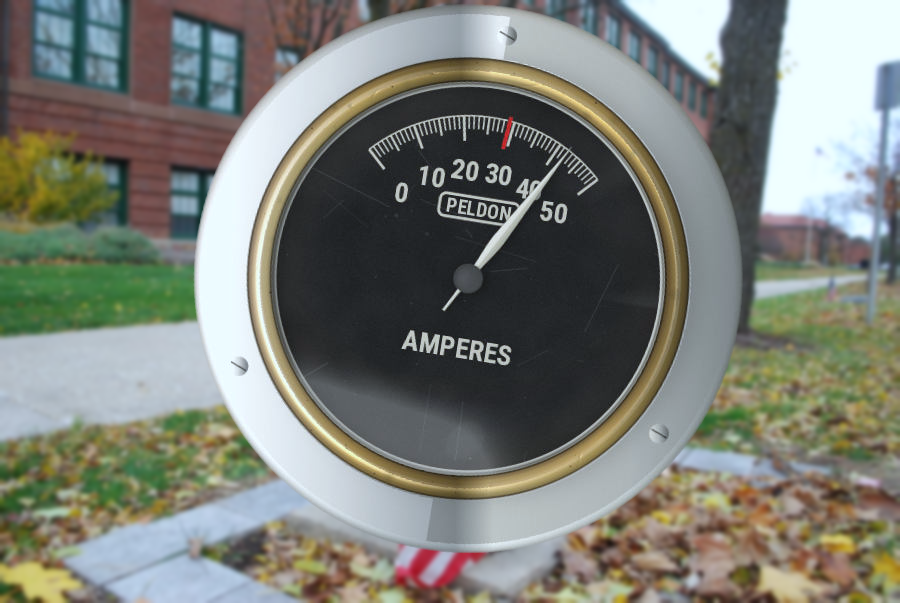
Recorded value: 42 A
